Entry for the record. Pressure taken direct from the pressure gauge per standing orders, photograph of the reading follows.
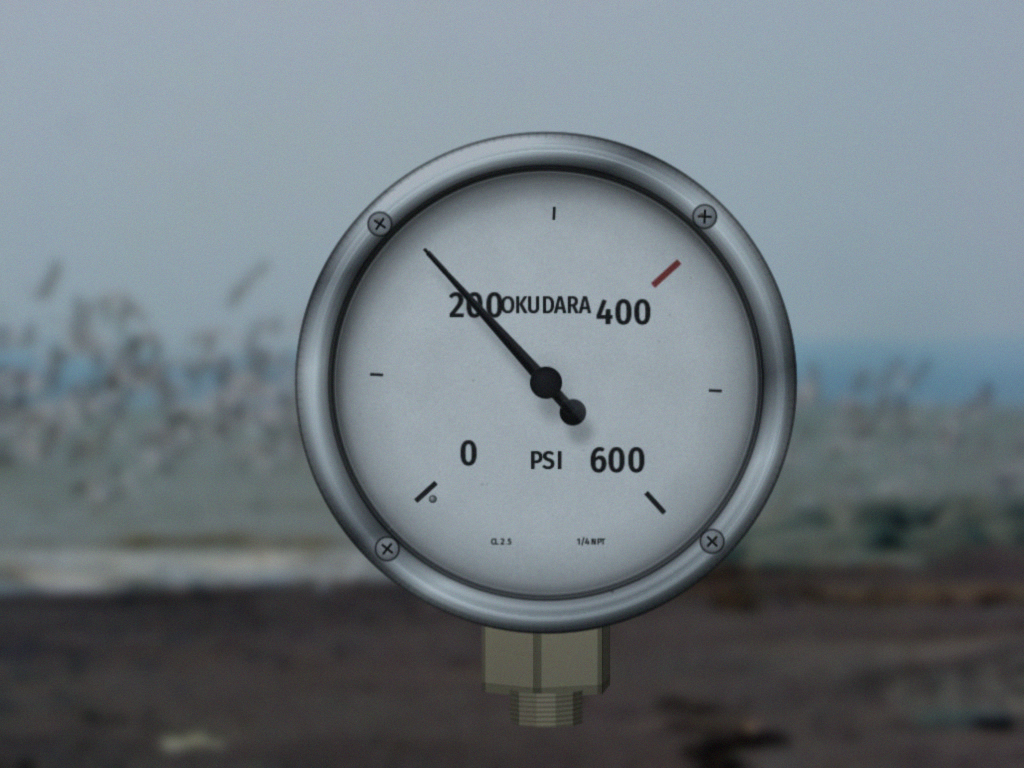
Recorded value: 200 psi
